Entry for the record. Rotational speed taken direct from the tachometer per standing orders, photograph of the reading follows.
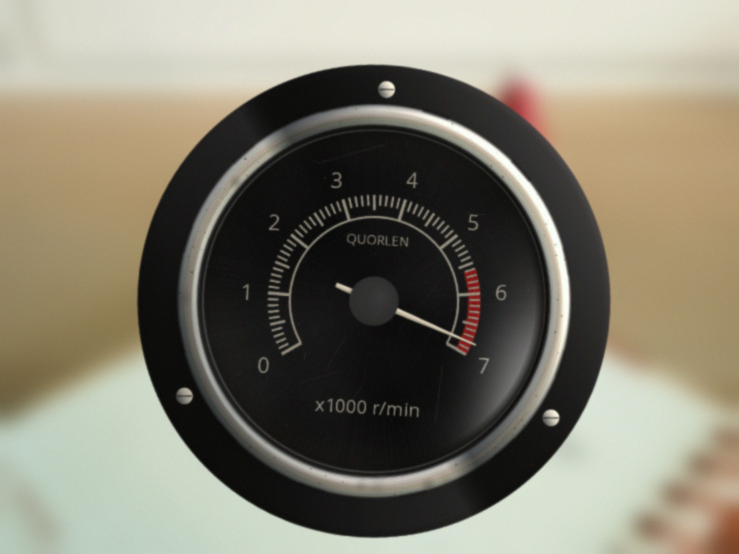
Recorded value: 6800 rpm
